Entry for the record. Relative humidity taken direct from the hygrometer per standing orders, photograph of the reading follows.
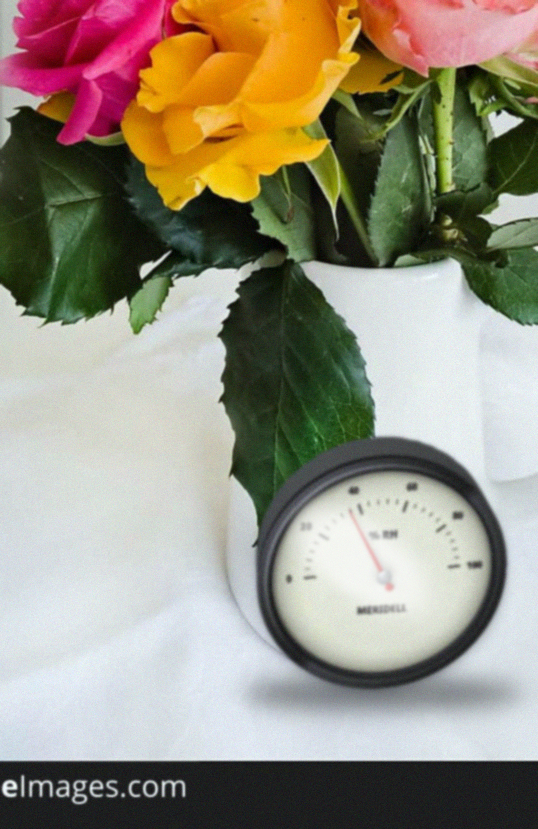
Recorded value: 36 %
